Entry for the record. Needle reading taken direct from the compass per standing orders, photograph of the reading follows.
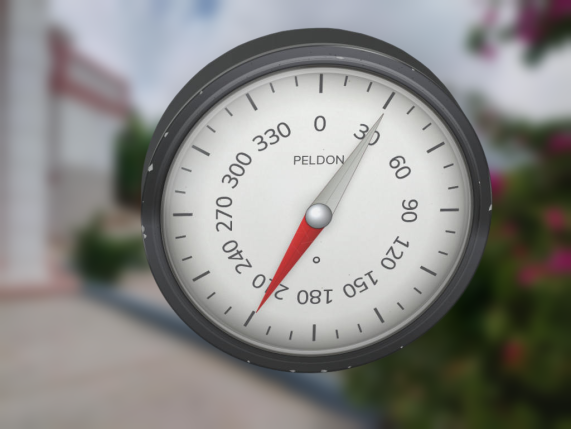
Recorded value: 210 °
